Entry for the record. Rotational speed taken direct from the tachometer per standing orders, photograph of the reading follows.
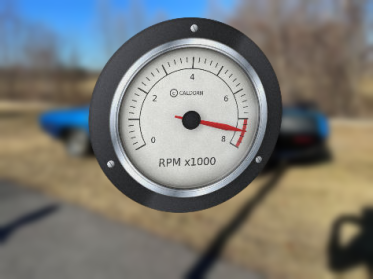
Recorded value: 7400 rpm
